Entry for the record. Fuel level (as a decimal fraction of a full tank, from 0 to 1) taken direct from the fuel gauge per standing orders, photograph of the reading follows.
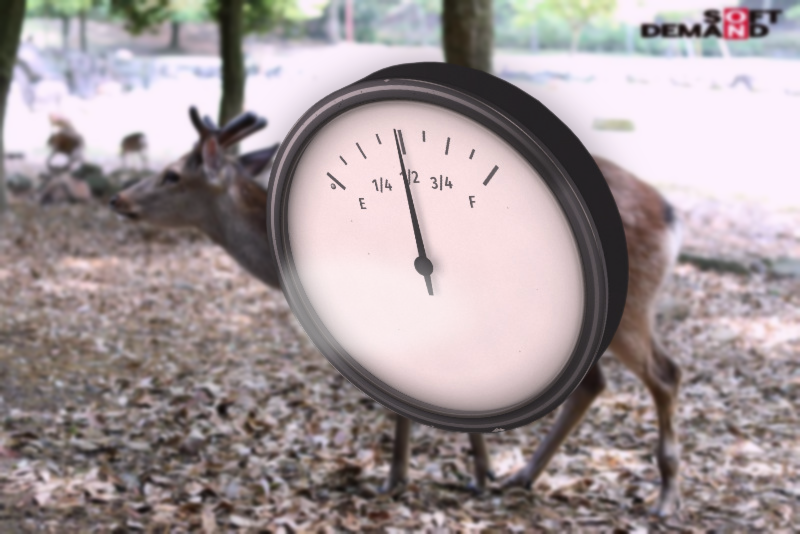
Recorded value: 0.5
